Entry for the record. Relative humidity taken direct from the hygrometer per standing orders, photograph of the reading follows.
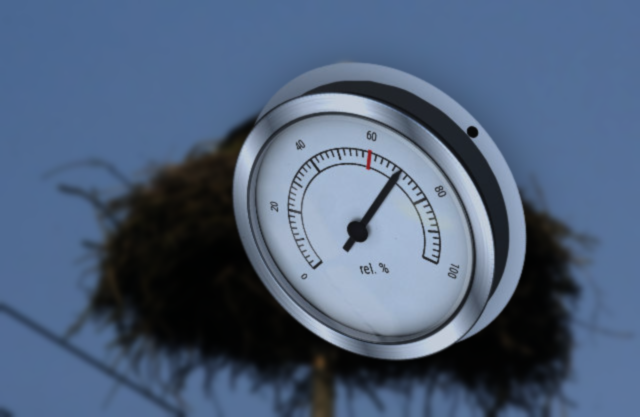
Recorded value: 70 %
